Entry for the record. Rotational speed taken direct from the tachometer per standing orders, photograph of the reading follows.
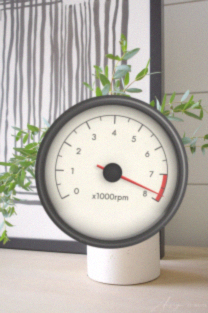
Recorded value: 7750 rpm
